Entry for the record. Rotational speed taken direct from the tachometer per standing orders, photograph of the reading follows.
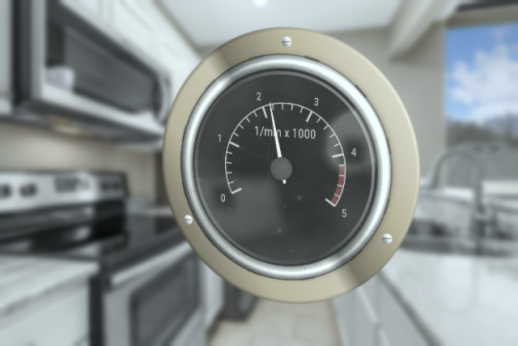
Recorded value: 2200 rpm
